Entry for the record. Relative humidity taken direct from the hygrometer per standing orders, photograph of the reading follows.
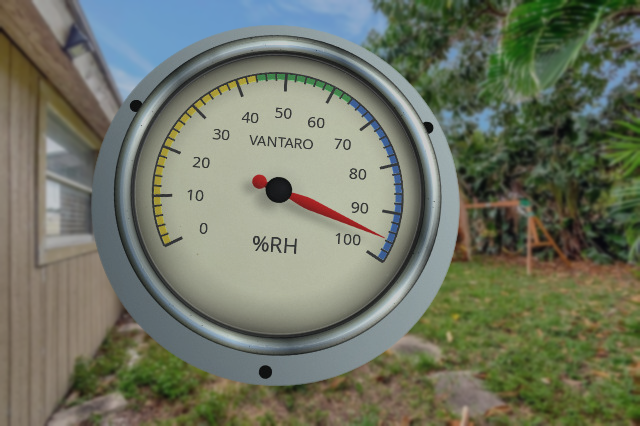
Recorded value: 96 %
